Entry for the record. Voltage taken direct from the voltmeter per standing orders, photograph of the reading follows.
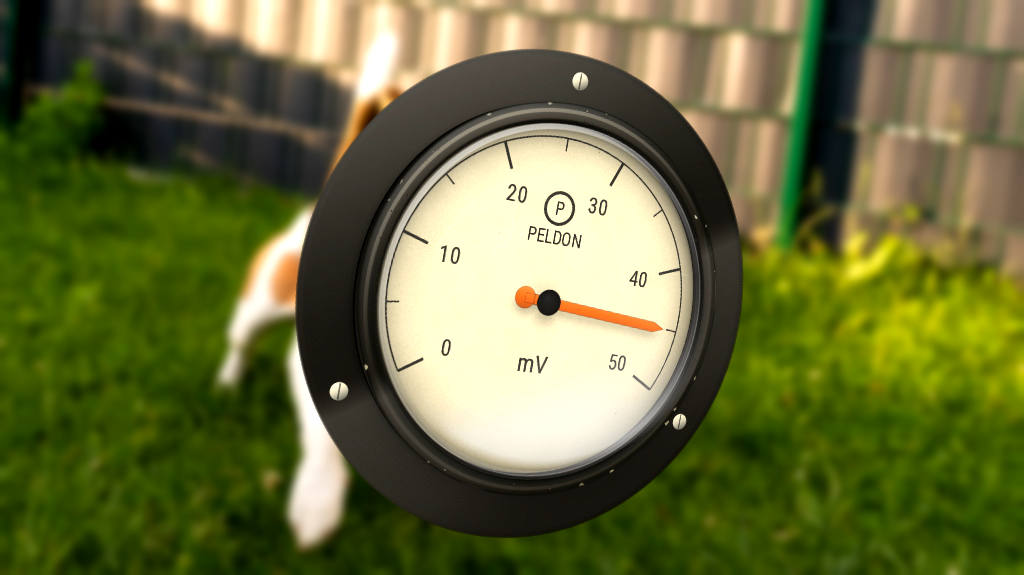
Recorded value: 45 mV
